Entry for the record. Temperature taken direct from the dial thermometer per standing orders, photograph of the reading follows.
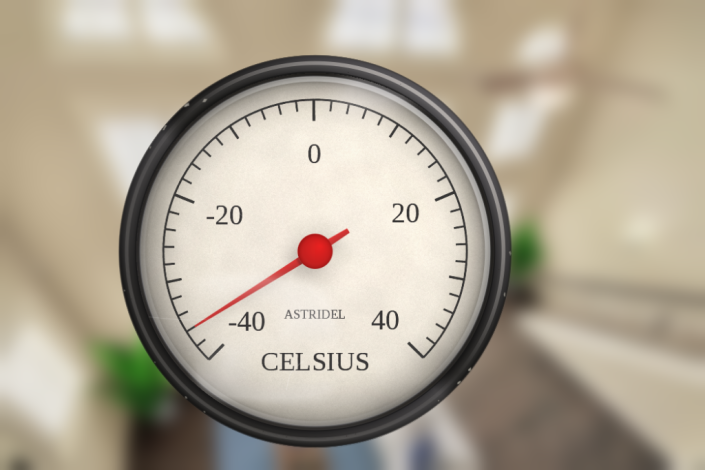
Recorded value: -36 °C
